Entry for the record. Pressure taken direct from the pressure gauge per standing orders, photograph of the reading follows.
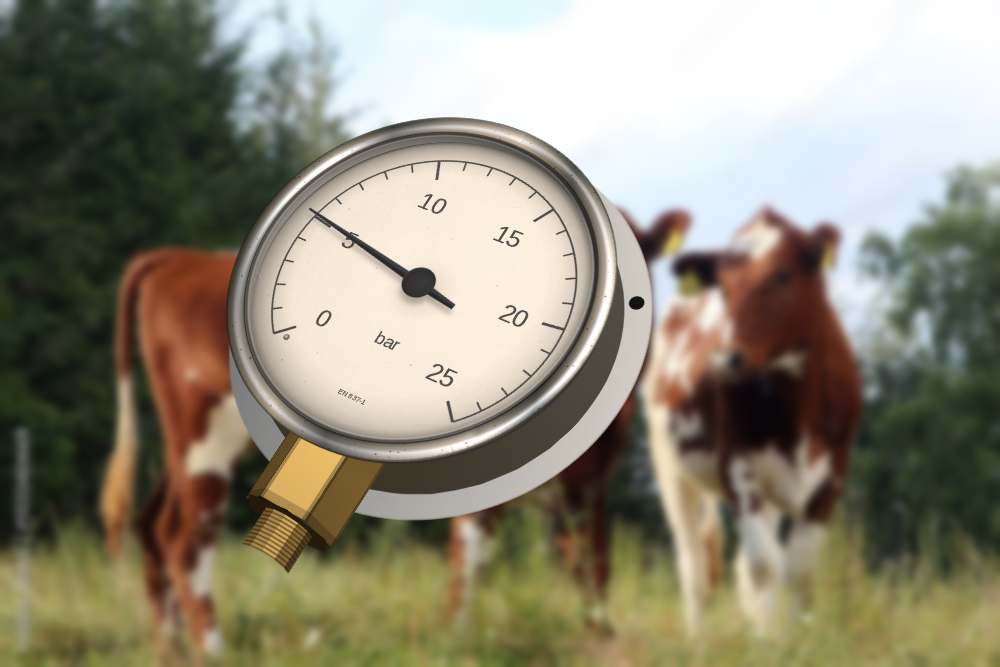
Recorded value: 5 bar
